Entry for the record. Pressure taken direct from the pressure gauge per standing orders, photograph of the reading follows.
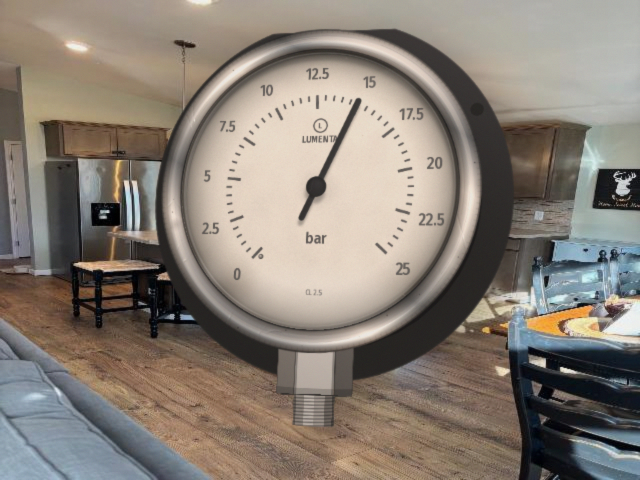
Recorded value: 15 bar
